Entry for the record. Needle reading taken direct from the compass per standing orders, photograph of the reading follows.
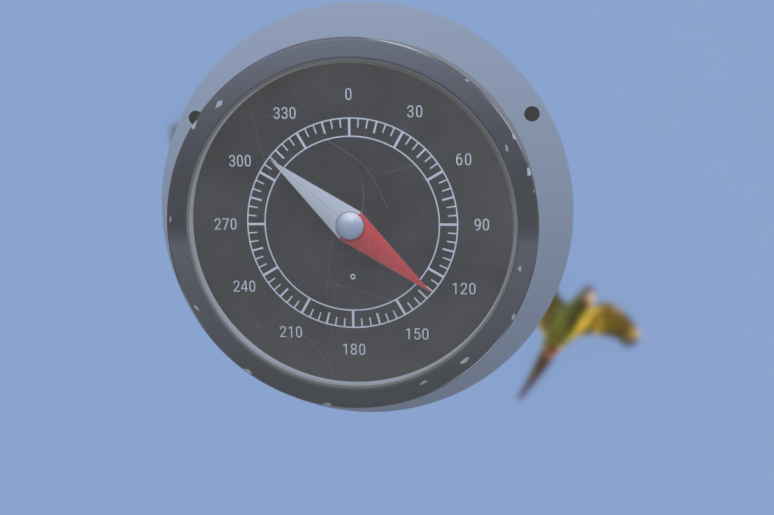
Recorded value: 130 °
